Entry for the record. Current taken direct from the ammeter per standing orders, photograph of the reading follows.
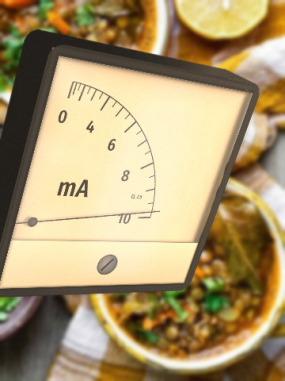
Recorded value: 9.75 mA
